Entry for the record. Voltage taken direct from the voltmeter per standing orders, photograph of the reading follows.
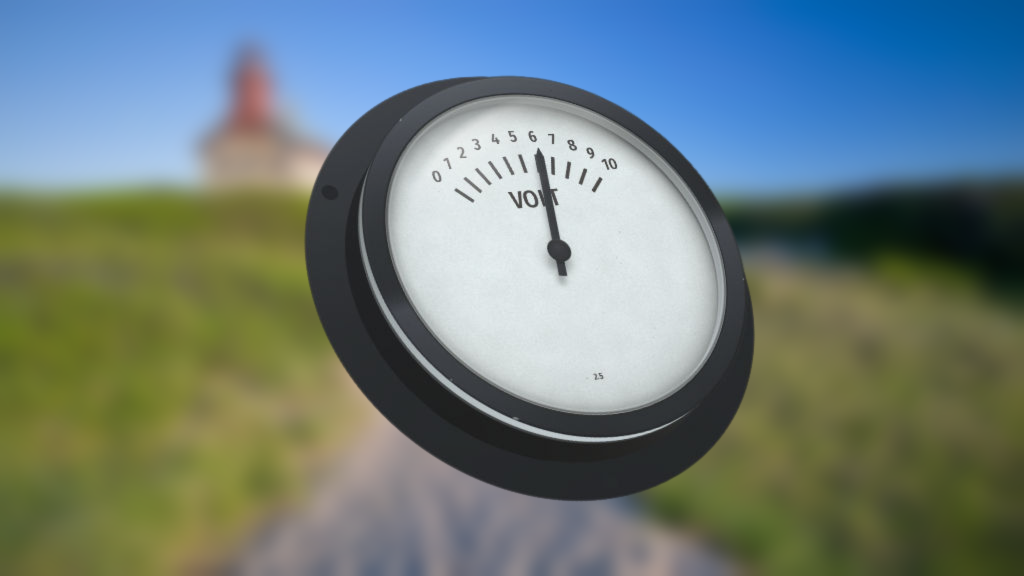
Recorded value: 6 V
